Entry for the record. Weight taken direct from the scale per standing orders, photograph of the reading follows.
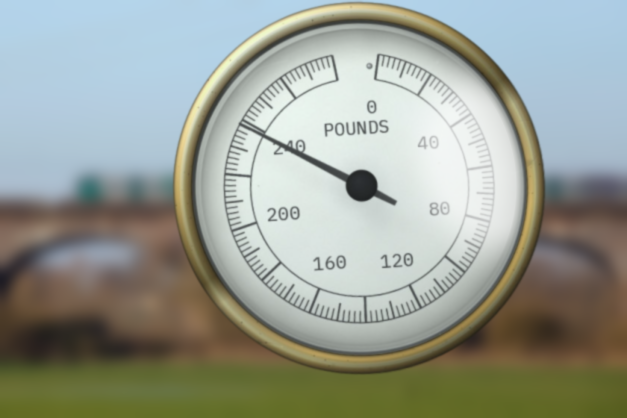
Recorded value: 238 lb
